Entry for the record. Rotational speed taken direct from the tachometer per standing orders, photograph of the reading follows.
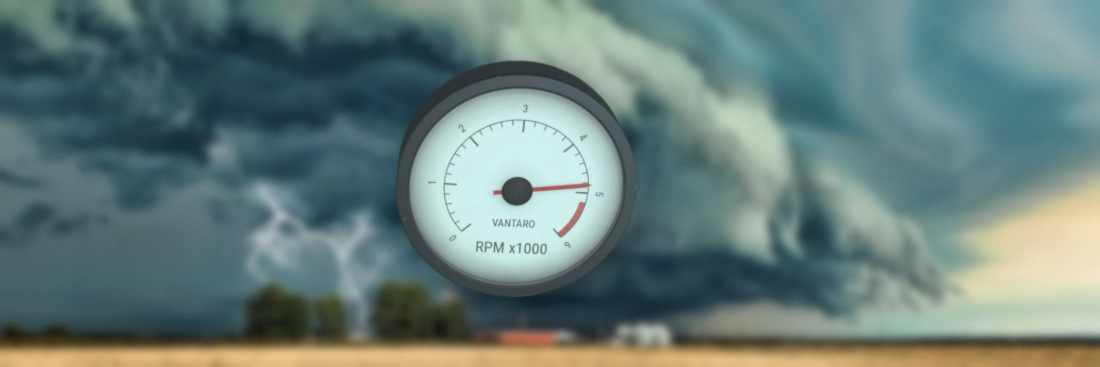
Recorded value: 4800 rpm
